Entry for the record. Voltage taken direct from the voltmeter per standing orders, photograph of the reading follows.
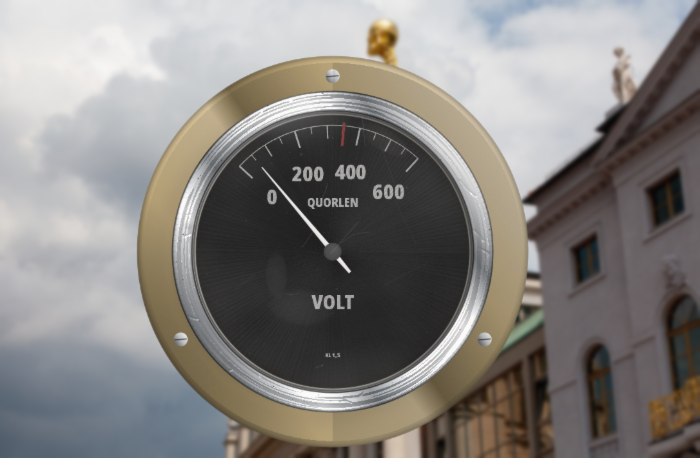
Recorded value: 50 V
